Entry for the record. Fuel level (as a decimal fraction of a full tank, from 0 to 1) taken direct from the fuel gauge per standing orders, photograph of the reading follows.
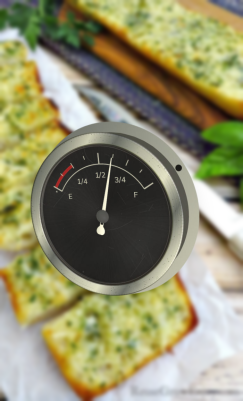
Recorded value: 0.625
